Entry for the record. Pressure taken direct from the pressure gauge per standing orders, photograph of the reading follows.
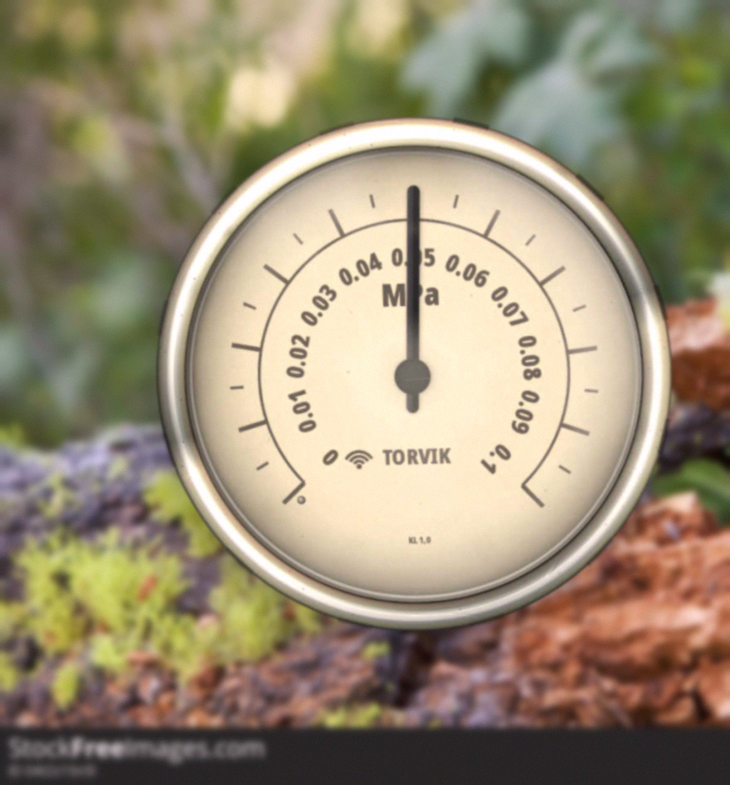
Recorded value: 0.05 MPa
